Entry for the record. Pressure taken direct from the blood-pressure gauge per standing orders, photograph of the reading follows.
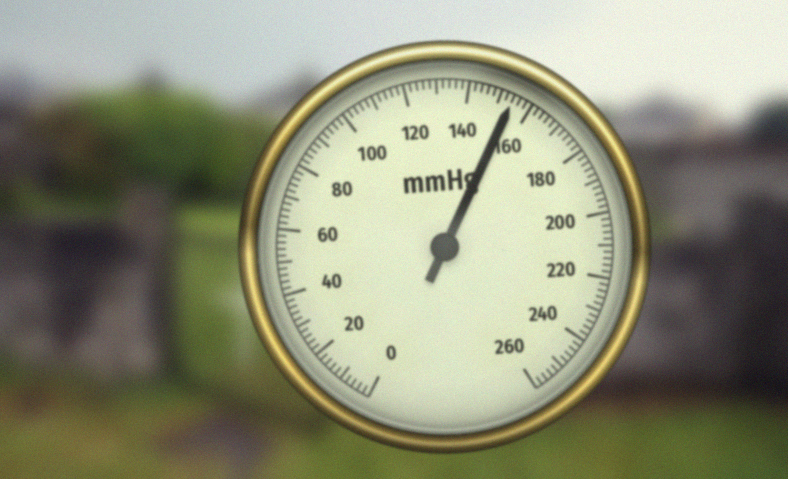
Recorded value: 154 mmHg
